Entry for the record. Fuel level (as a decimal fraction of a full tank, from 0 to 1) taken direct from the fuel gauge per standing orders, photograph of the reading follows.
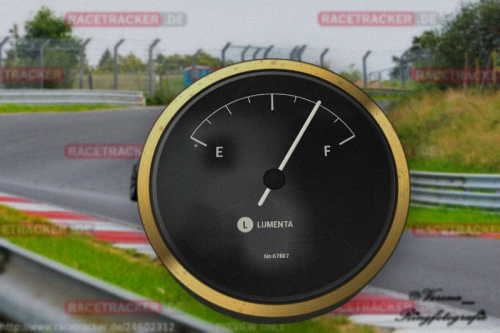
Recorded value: 0.75
